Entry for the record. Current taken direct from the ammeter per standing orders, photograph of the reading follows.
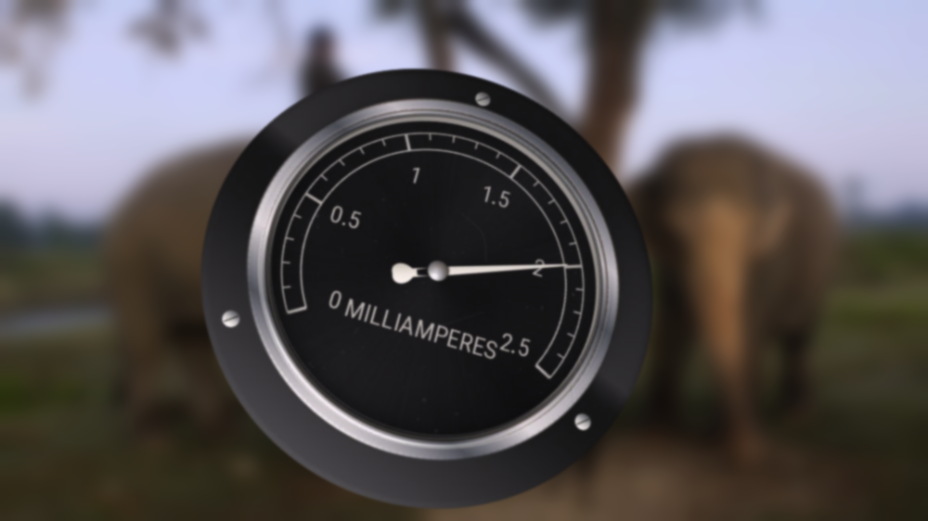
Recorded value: 2 mA
